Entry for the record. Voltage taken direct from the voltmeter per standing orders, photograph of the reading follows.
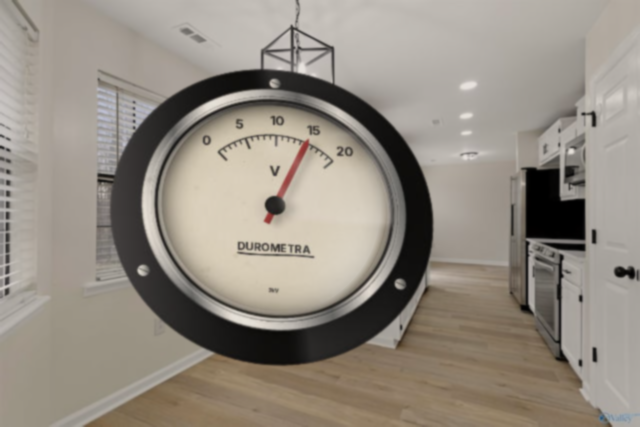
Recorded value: 15 V
